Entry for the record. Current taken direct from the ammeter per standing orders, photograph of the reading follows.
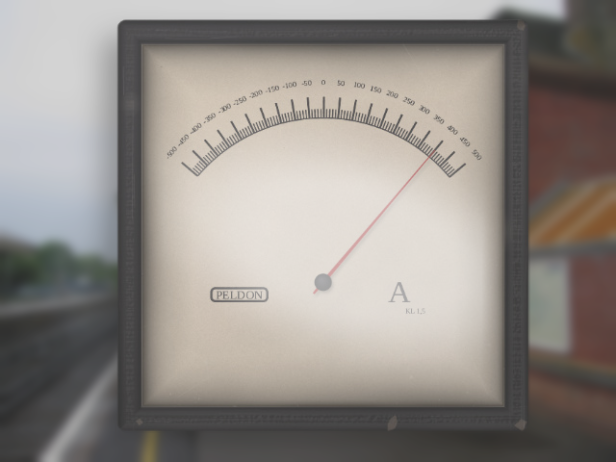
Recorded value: 400 A
